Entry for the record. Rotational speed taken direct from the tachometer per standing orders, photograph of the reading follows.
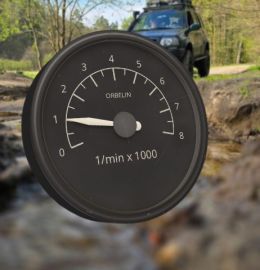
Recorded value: 1000 rpm
